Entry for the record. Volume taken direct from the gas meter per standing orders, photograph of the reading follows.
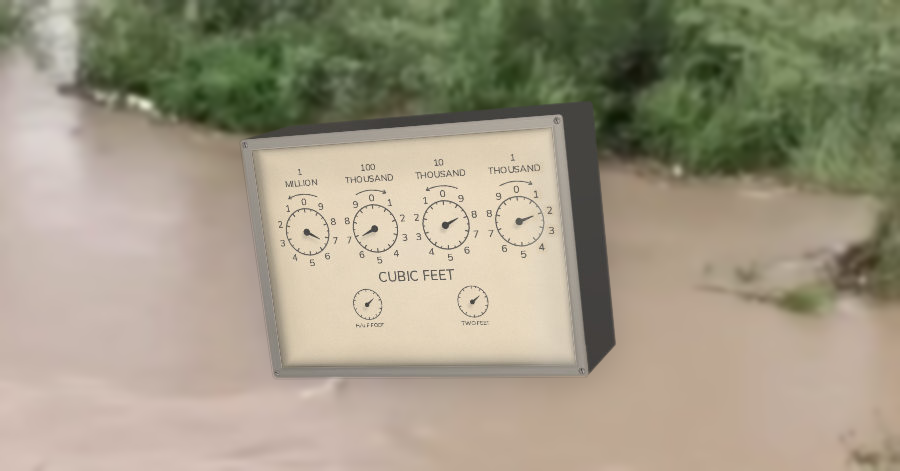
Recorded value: 668200 ft³
